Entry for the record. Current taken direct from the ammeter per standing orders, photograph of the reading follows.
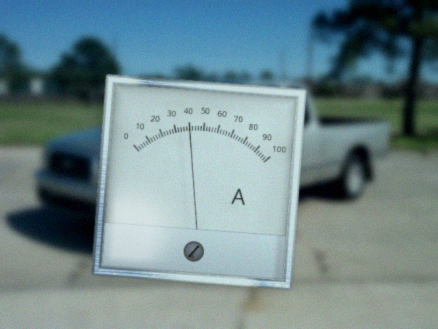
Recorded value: 40 A
